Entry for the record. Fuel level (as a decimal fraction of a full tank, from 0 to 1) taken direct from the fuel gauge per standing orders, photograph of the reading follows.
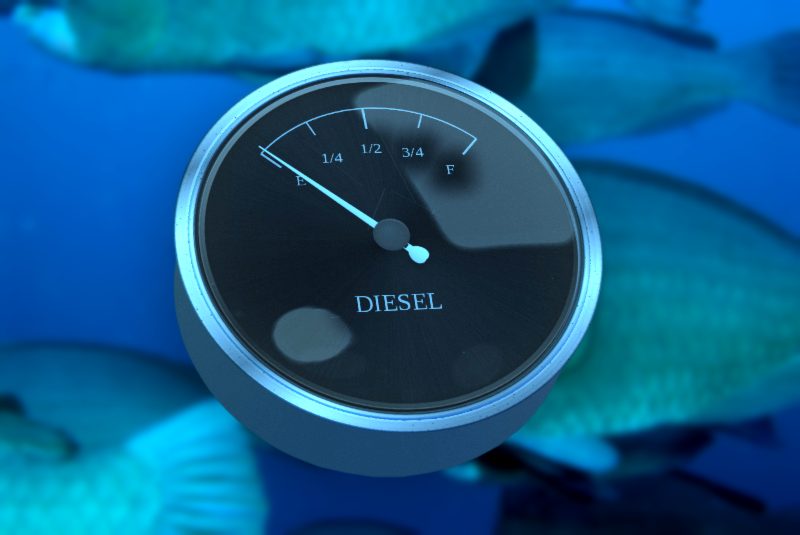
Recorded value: 0
